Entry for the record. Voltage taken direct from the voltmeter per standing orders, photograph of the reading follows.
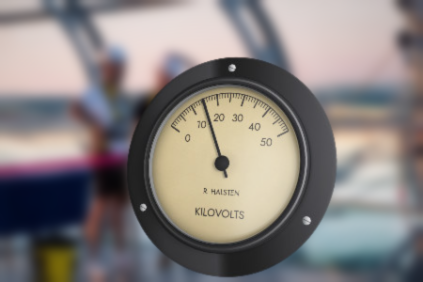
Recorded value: 15 kV
